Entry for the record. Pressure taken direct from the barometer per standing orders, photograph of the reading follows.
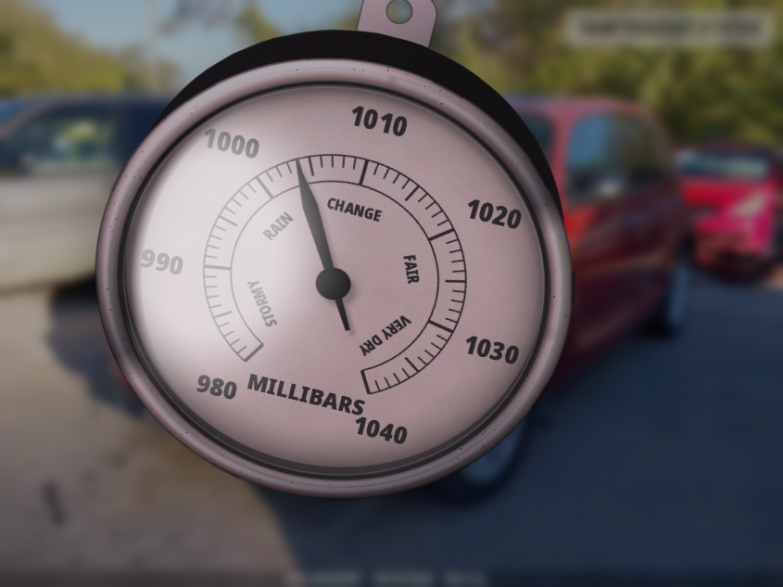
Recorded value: 1004 mbar
